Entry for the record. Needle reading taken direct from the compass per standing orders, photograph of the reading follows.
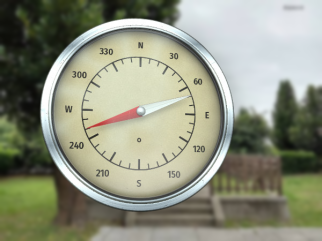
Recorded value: 250 °
